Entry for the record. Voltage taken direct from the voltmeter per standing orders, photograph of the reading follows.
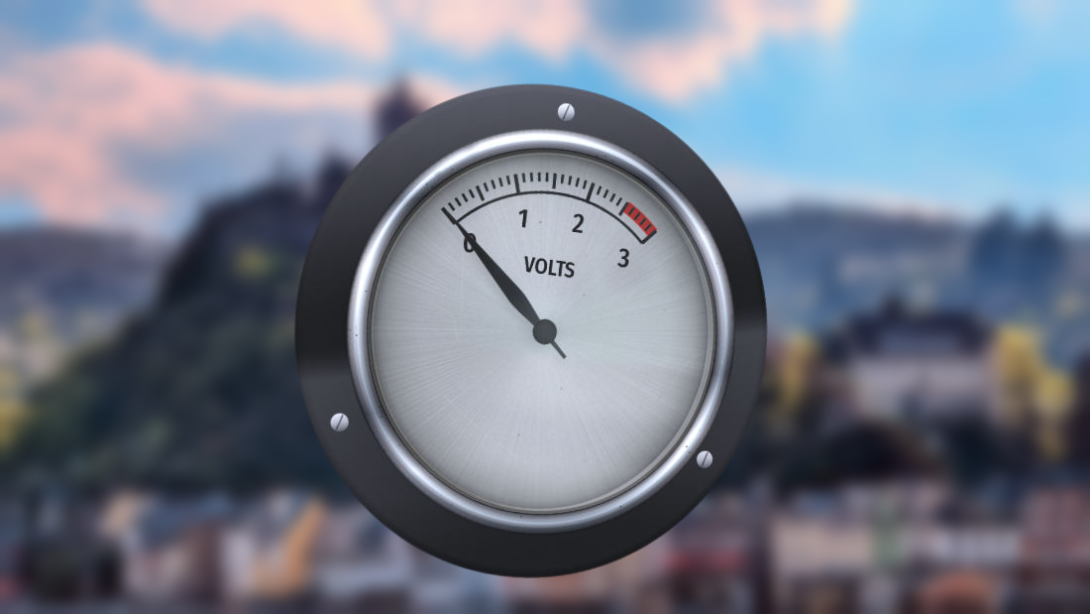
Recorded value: 0 V
